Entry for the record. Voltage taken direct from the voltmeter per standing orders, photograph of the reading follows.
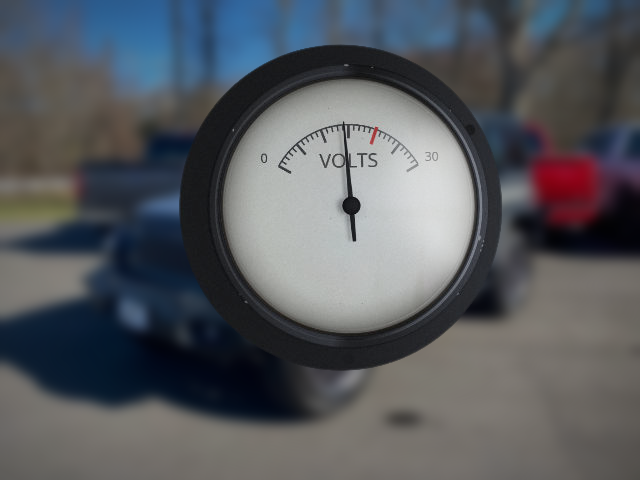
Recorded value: 14 V
